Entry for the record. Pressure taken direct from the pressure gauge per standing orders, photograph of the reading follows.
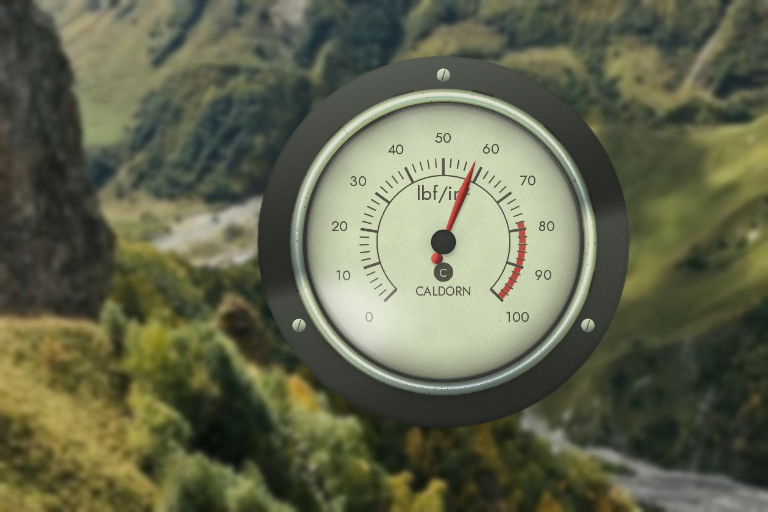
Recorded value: 58 psi
